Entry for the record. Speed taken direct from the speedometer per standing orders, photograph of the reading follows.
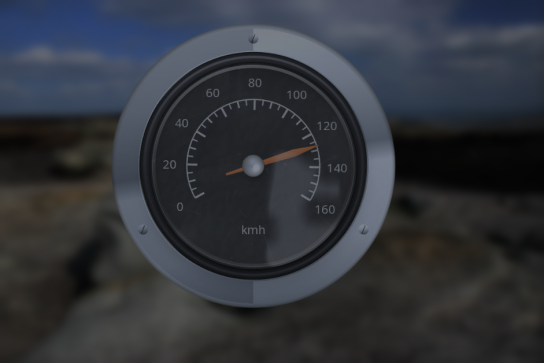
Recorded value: 127.5 km/h
